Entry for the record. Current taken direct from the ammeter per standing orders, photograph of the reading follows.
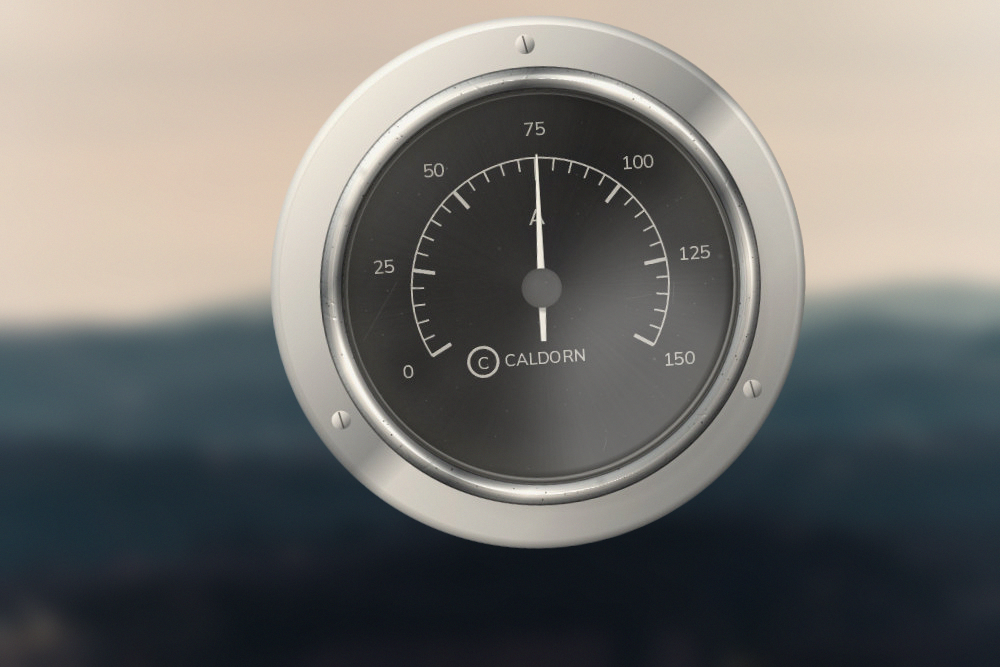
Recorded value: 75 A
